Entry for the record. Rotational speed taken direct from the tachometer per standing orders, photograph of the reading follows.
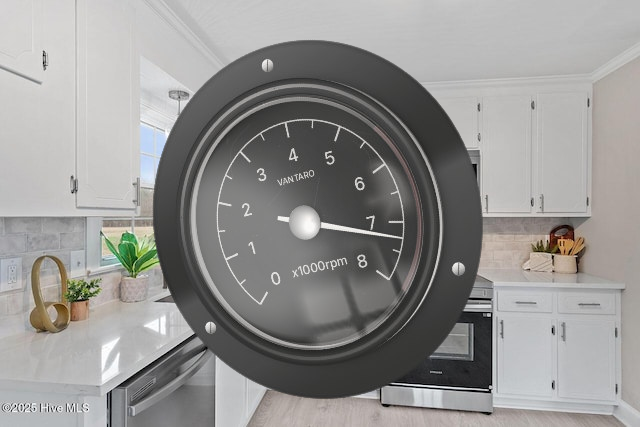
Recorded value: 7250 rpm
